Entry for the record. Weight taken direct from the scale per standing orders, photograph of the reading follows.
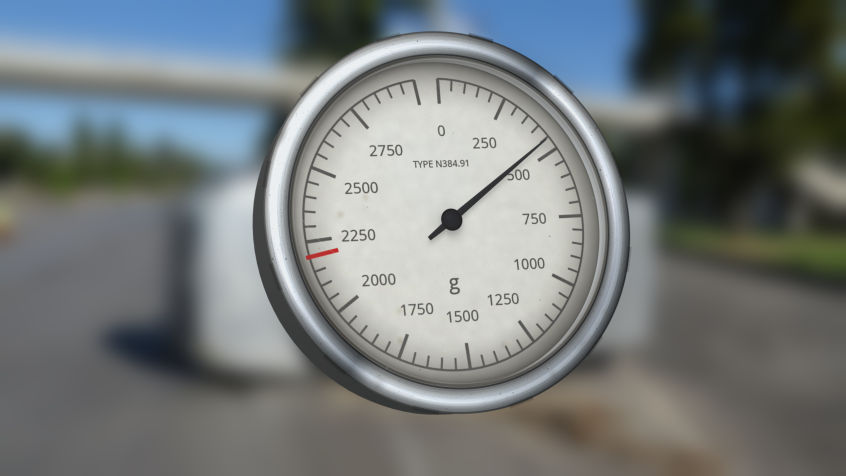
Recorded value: 450 g
